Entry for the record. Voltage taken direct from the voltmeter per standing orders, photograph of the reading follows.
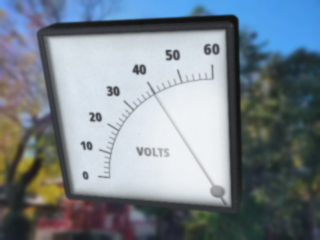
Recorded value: 40 V
